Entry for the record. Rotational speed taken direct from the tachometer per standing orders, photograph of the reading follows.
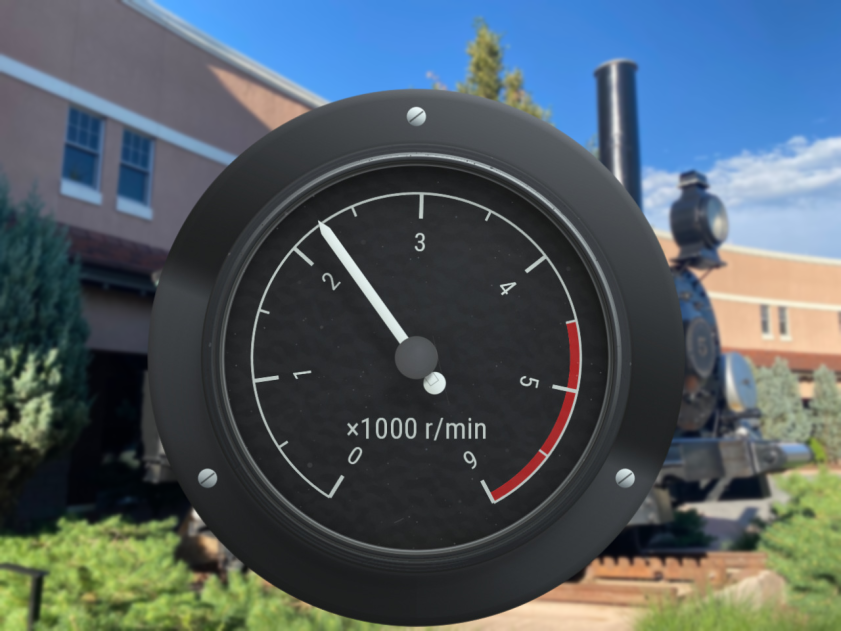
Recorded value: 2250 rpm
